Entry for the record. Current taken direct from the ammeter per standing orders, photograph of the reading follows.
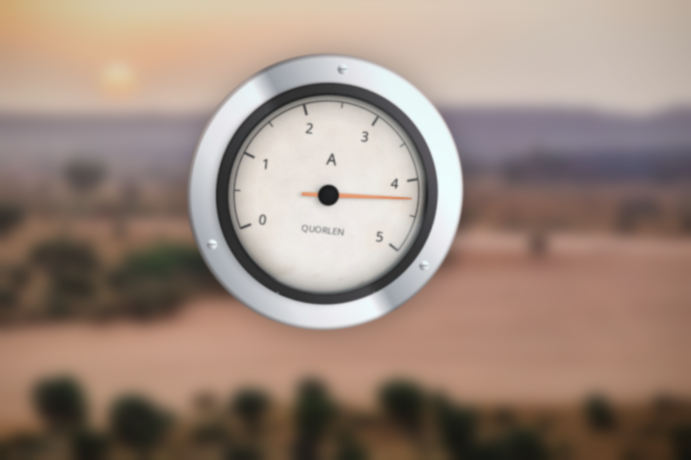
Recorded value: 4.25 A
